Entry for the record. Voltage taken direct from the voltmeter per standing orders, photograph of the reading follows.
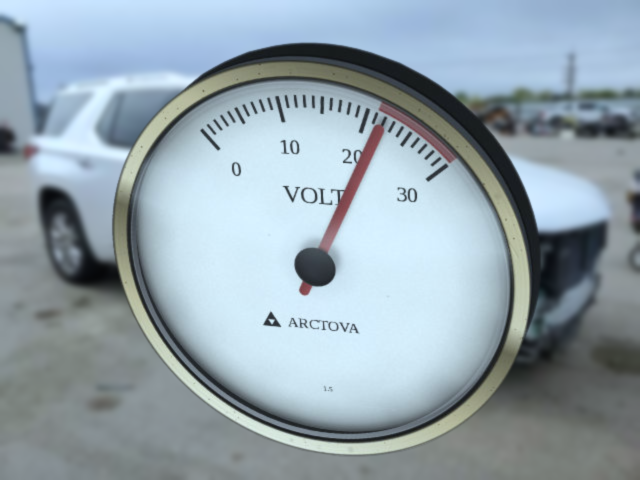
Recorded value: 22 V
